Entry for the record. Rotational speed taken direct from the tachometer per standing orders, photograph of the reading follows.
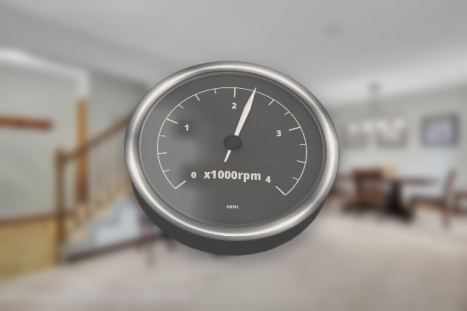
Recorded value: 2250 rpm
